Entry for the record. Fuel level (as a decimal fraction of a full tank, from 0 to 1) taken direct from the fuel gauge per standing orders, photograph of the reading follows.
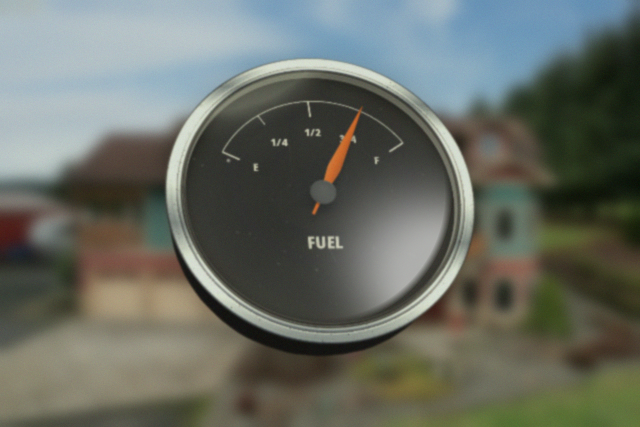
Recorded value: 0.75
